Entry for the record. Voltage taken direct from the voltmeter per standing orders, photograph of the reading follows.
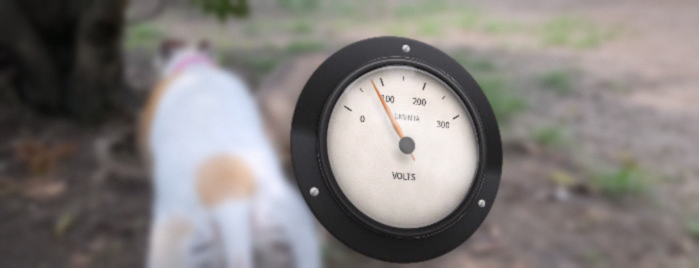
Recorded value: 75 V
